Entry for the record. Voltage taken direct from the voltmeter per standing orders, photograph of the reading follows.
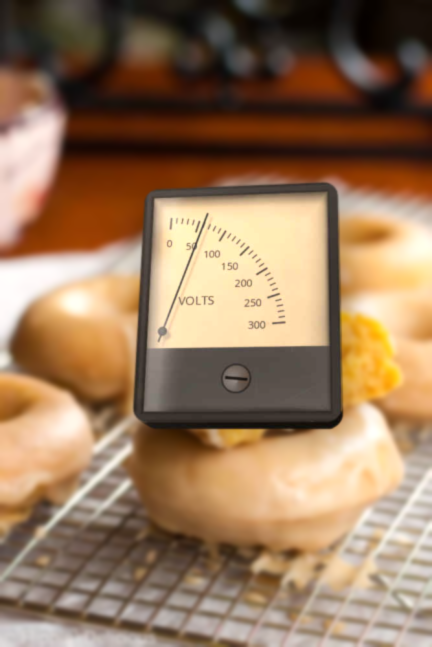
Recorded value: 60 V
